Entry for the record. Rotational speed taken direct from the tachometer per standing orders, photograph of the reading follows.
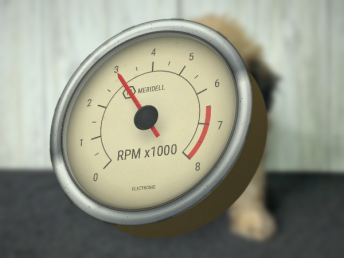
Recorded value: 3000 rpm
